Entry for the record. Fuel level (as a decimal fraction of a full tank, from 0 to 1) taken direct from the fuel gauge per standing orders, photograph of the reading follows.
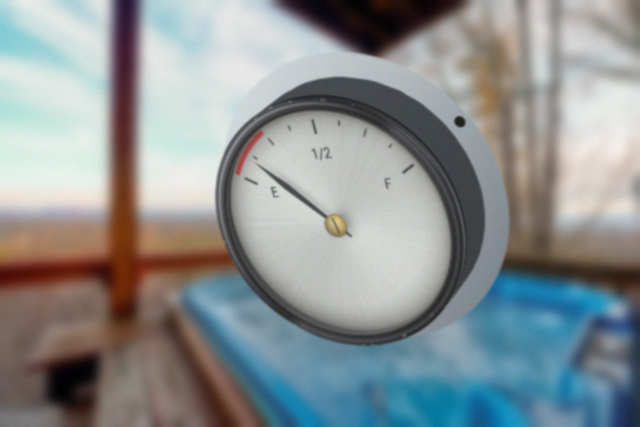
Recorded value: 0.125
